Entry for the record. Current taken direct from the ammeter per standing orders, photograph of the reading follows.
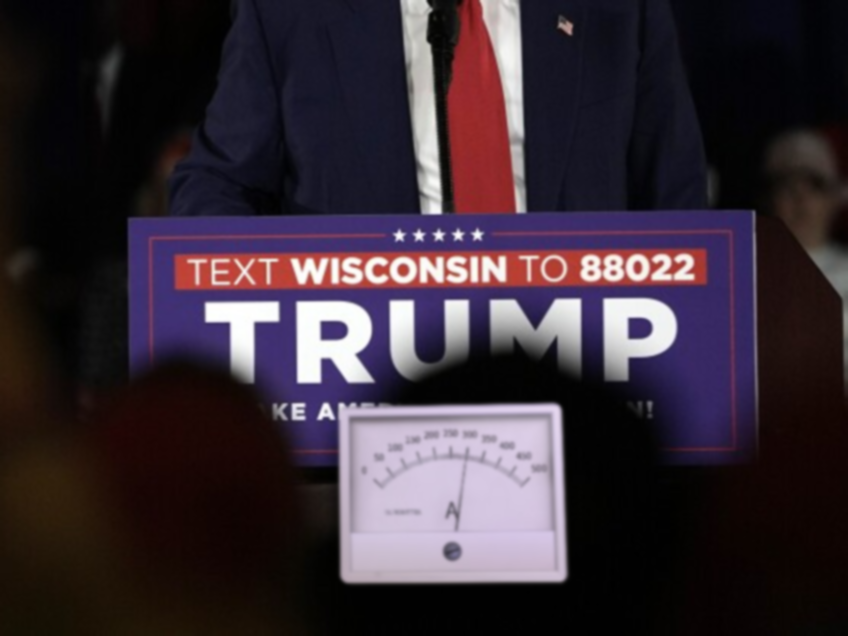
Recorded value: 300 A
